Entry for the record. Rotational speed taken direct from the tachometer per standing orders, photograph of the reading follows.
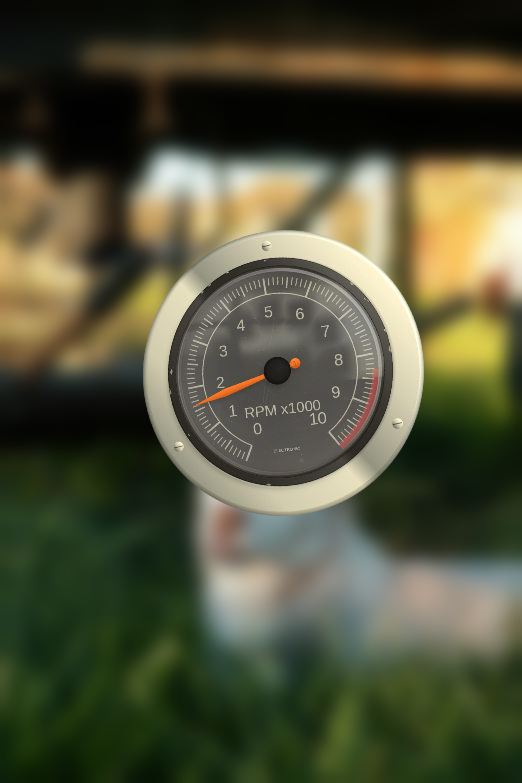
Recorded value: 1600 rpm
